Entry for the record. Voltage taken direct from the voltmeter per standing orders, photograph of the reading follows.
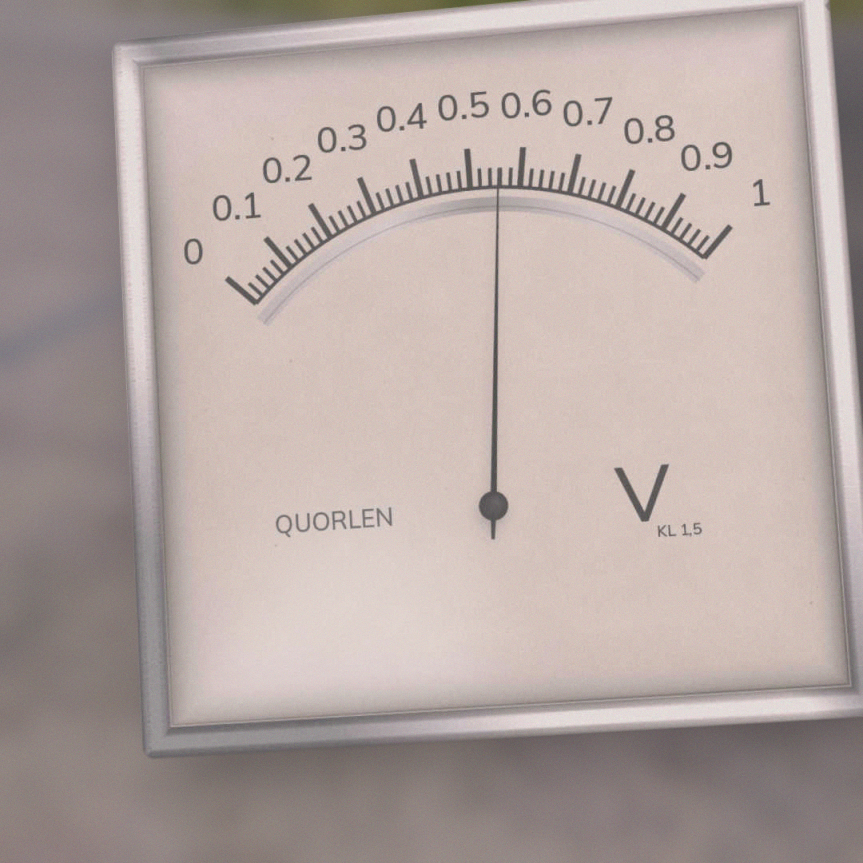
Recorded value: 0.56 V
